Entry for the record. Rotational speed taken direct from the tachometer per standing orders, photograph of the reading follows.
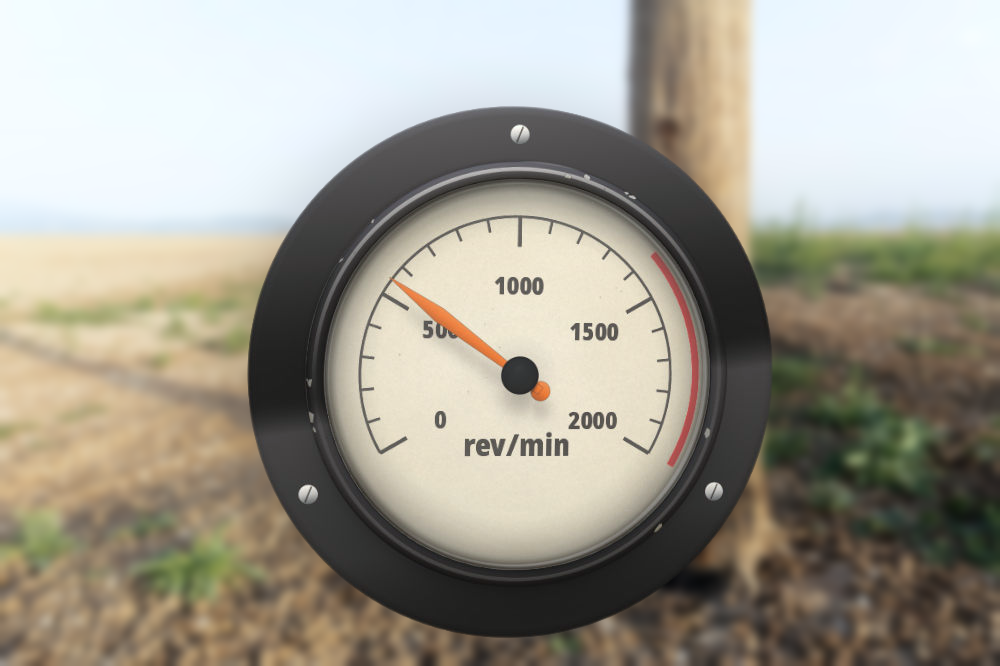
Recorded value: 550 rpm
